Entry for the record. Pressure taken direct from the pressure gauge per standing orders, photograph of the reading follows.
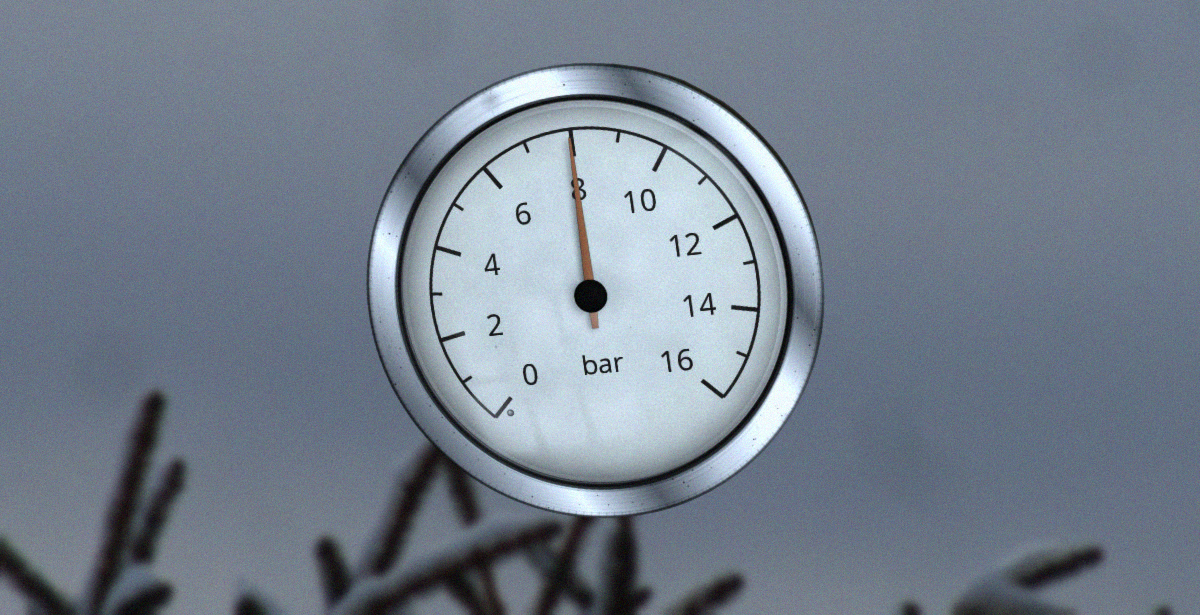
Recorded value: 8 bar
